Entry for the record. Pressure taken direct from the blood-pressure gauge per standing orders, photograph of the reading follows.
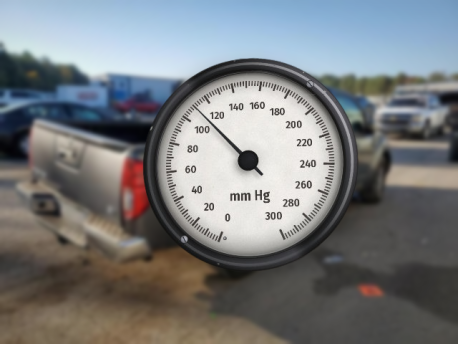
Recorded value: 110 mmHg
